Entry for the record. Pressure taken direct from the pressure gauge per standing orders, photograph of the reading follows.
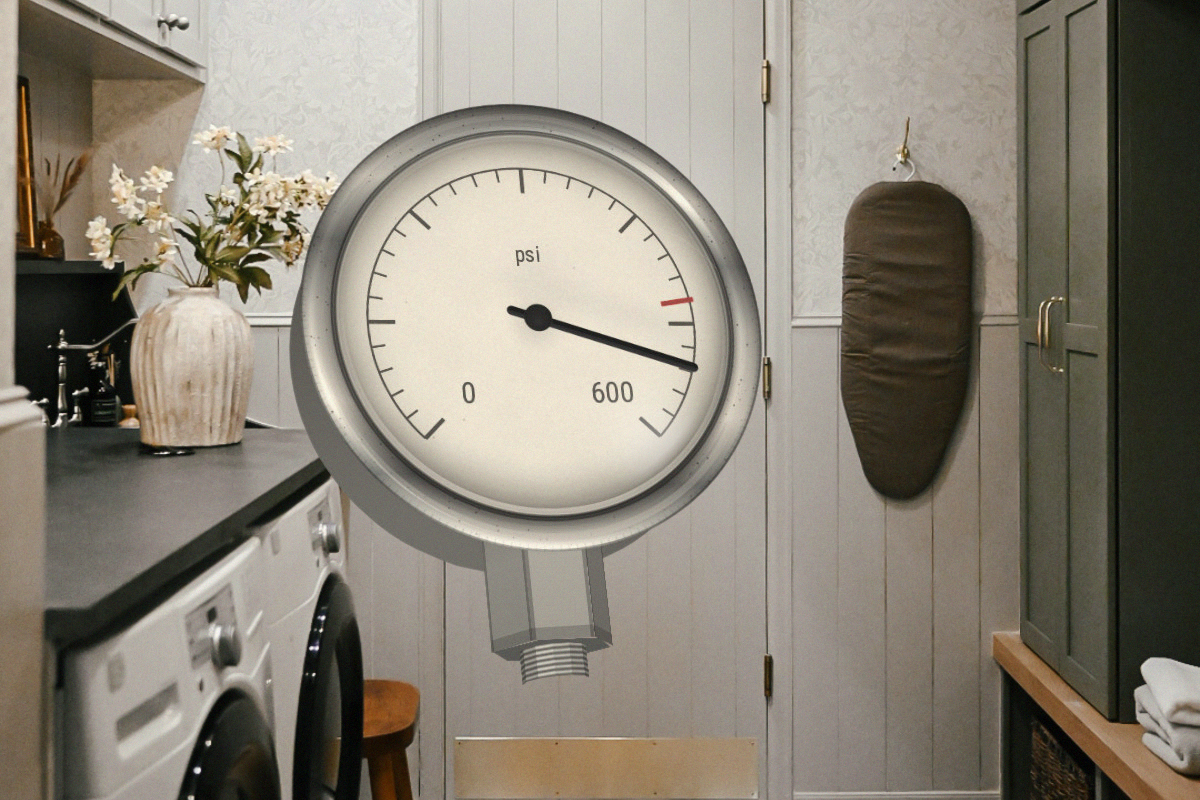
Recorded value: 540 psi
